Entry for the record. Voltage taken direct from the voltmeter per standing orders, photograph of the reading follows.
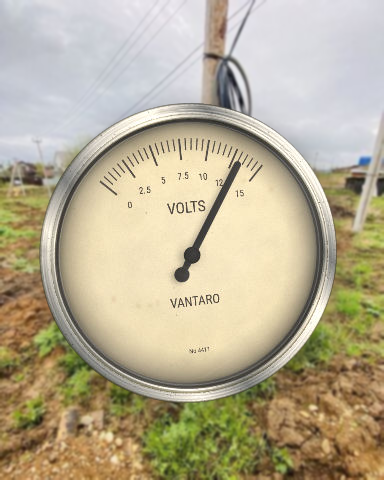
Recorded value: 13 V
